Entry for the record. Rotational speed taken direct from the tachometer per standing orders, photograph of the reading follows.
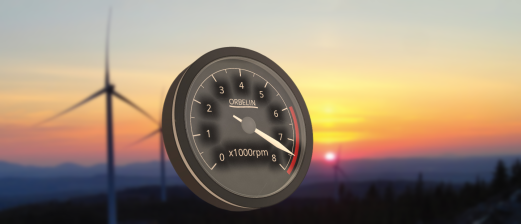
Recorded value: 7500 rpm
